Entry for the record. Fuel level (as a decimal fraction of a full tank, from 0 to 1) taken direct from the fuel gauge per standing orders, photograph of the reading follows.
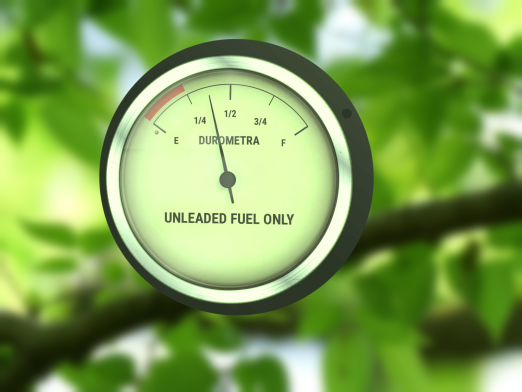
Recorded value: 0.375
